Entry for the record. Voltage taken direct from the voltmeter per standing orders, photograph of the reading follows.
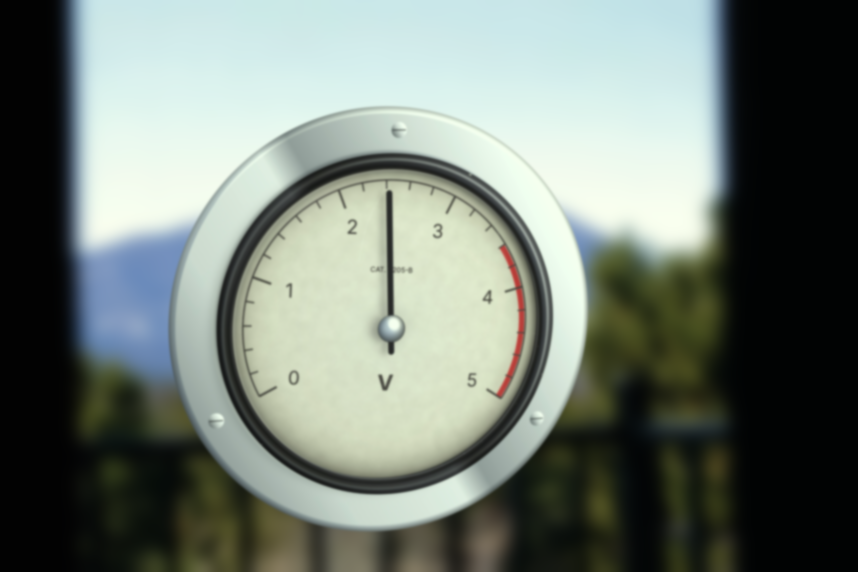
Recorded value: 2.4 V
